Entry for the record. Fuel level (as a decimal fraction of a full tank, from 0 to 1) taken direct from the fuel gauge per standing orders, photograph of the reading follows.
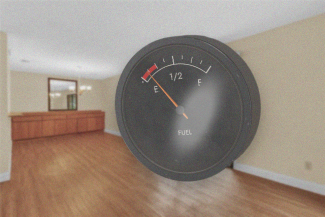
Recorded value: 0.125
